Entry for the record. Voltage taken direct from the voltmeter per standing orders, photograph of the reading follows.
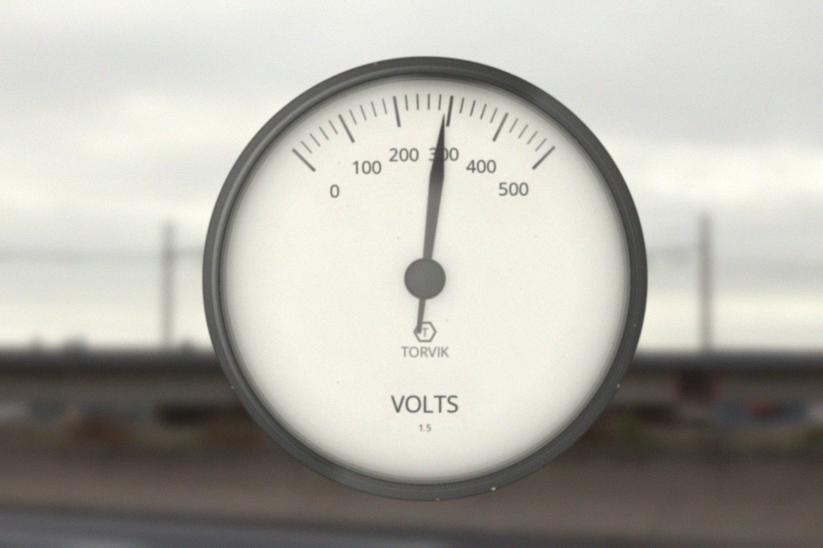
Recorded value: 290 V
